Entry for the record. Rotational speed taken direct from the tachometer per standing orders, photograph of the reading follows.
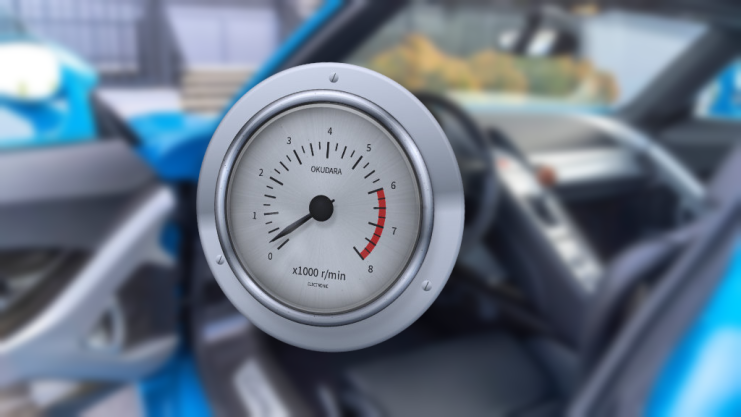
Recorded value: 250 rpm
